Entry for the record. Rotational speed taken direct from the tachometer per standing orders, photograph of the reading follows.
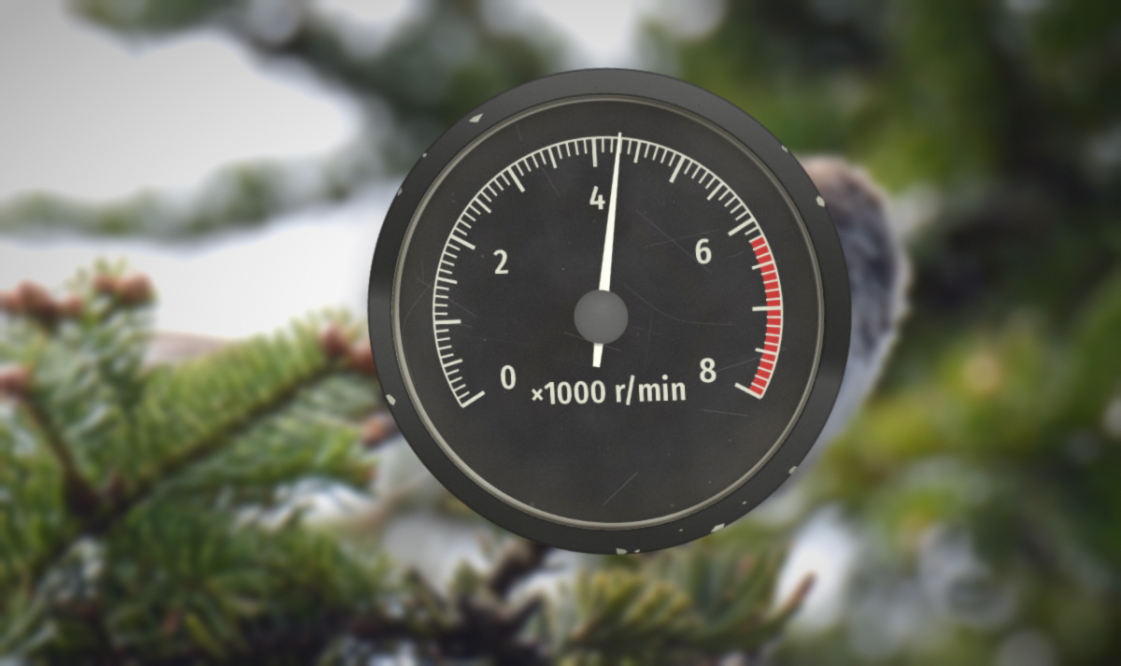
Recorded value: 4300 rpm
